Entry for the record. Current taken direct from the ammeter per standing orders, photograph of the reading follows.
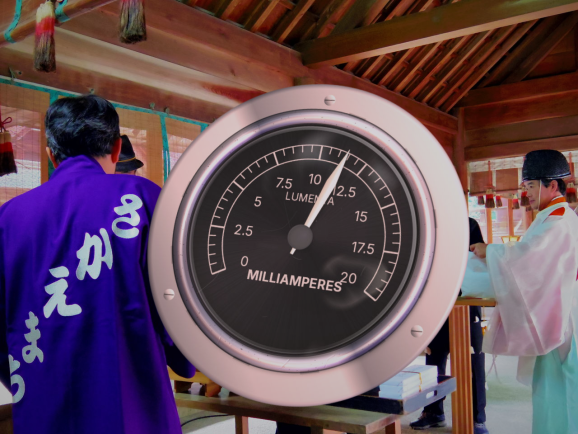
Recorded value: 11.5 mA
